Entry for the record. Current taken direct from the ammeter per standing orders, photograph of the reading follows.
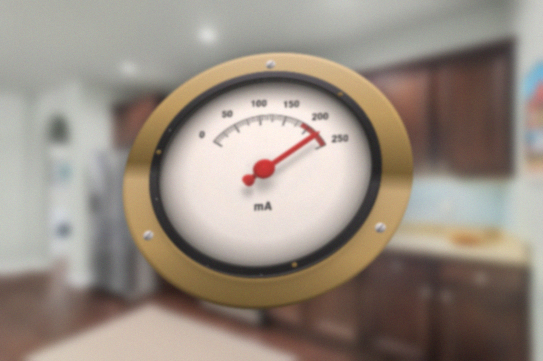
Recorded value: 225 mA
